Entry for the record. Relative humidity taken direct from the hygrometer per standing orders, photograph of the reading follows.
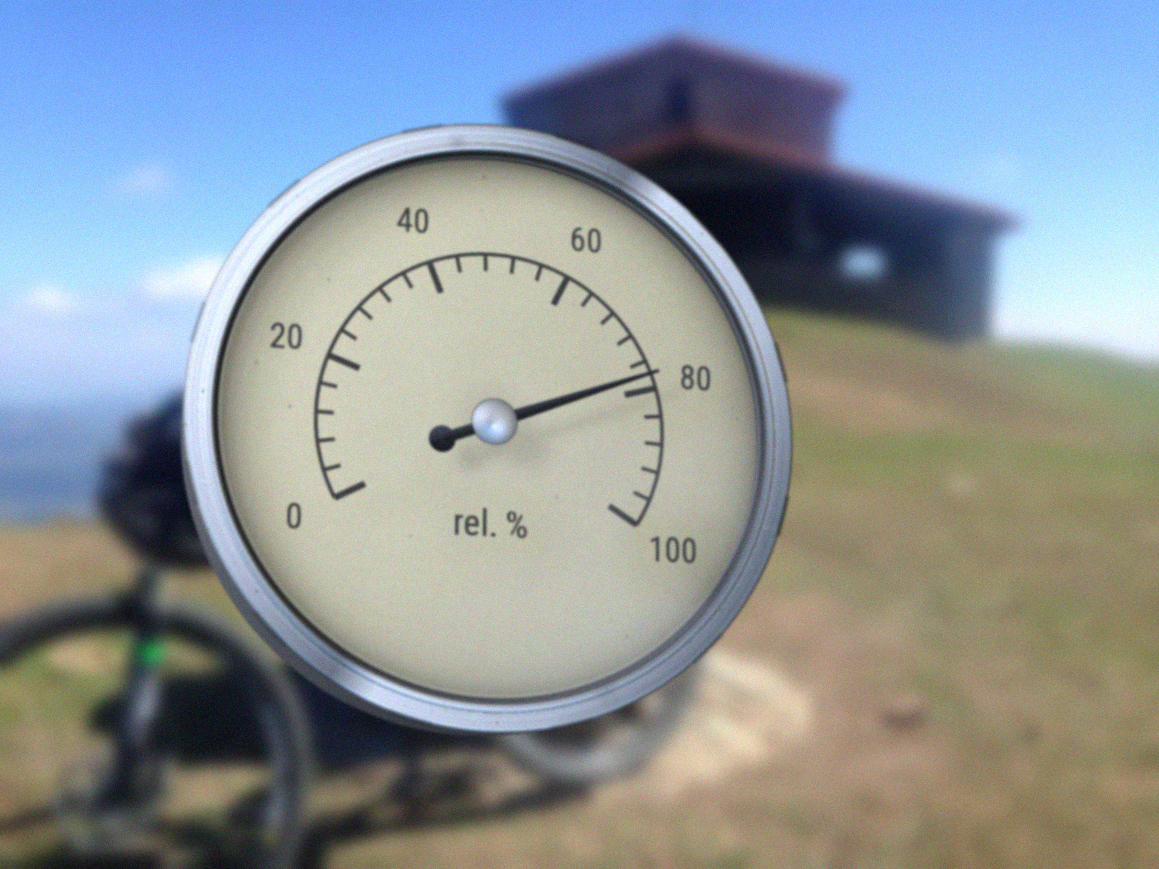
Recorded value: 78 %
